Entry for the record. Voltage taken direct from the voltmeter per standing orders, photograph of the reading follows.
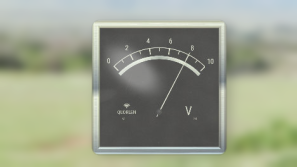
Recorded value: 8 V
